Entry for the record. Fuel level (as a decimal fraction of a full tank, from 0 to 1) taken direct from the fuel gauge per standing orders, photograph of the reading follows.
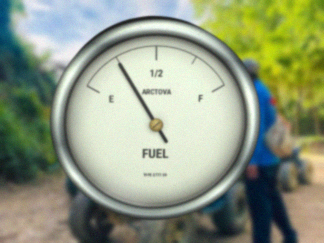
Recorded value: 0.25
